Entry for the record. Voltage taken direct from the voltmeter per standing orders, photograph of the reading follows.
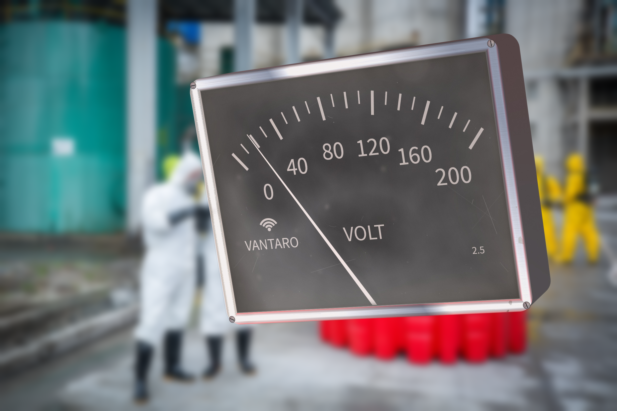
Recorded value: 20 V
